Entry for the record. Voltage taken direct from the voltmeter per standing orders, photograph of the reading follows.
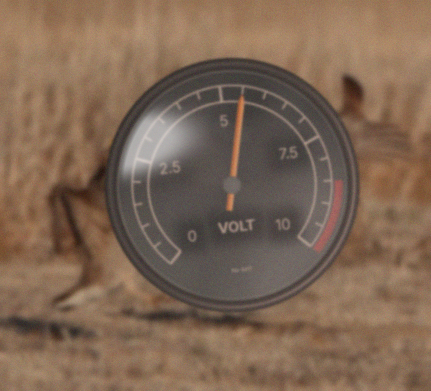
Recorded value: 5.5 V
